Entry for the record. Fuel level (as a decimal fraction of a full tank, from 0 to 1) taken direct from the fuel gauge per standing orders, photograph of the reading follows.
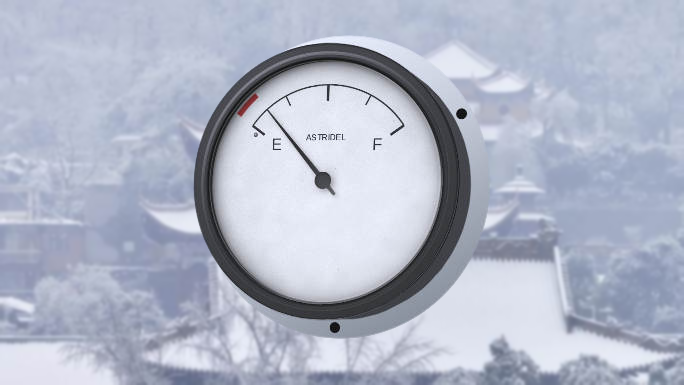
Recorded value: 0.125
